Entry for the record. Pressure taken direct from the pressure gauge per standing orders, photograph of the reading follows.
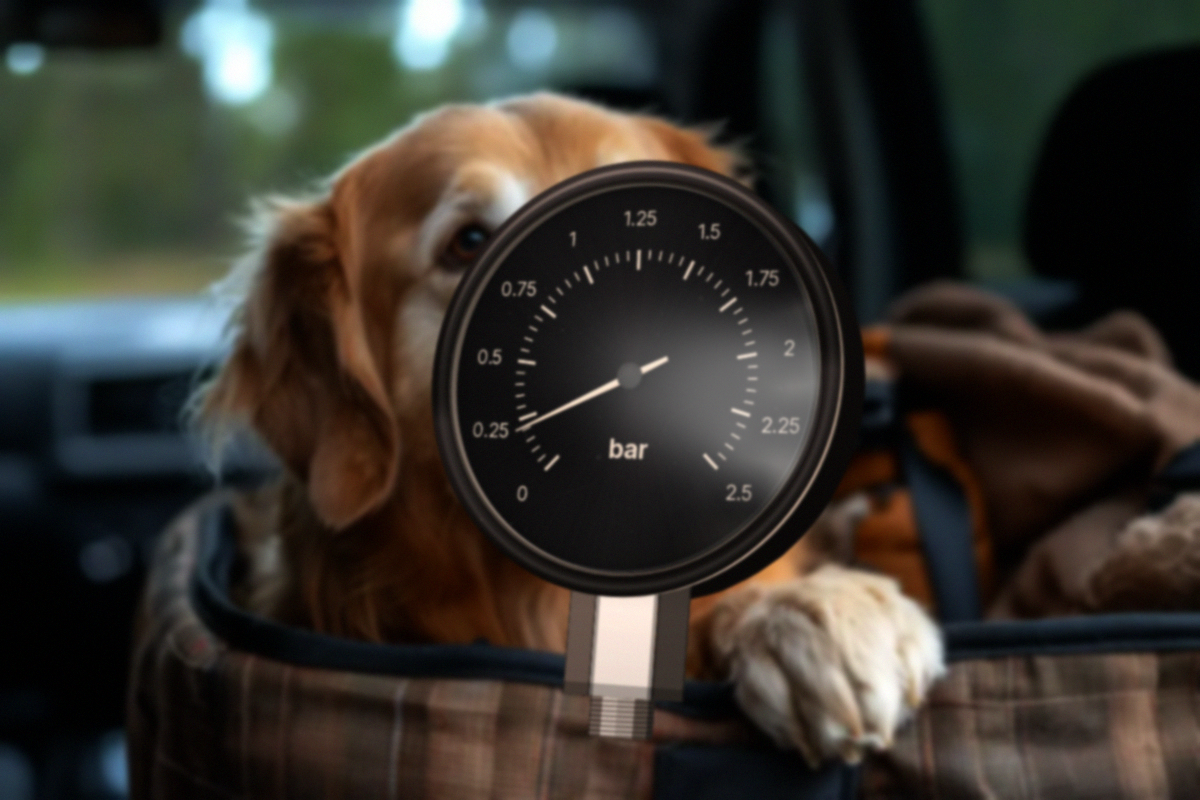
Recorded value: 0.2 bar
